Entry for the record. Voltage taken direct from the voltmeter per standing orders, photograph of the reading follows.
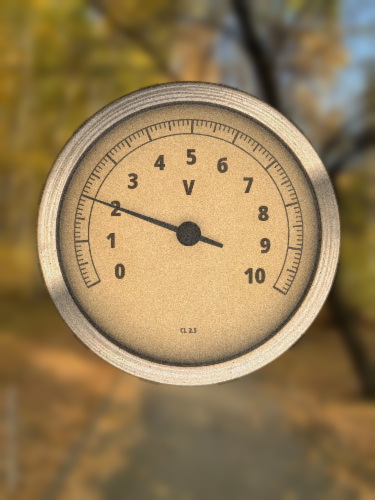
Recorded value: 2 V
